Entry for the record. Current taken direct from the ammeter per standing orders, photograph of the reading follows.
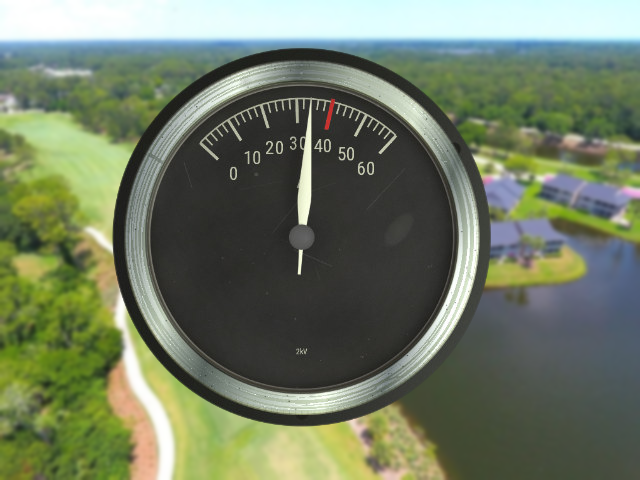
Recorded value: 34 A
